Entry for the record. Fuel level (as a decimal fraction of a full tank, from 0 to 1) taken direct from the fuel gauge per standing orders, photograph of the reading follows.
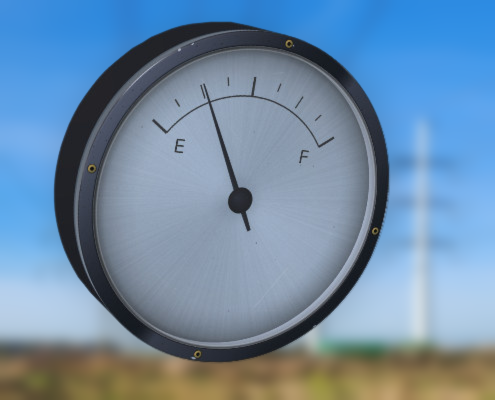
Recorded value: 0.25
